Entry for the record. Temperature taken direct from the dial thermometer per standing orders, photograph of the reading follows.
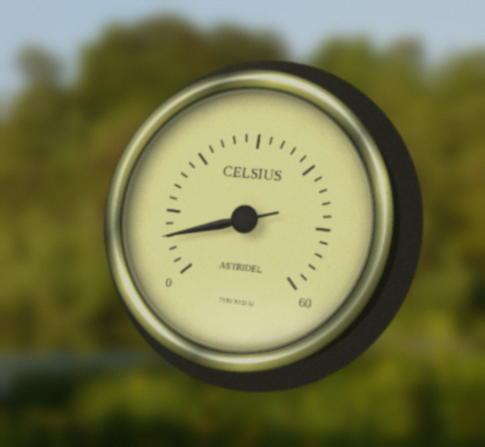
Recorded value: 6 °C
